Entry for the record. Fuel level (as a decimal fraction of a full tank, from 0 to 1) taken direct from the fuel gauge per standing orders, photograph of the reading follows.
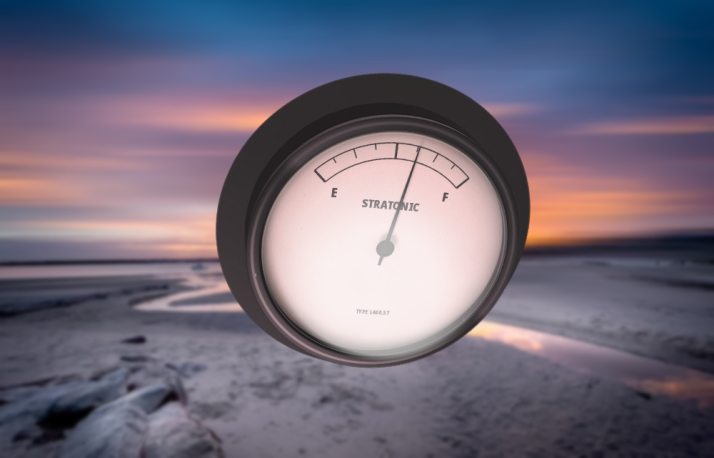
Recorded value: 0.625
